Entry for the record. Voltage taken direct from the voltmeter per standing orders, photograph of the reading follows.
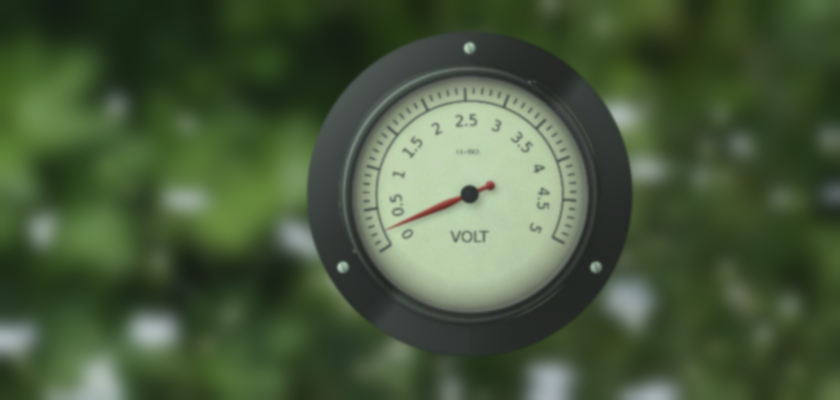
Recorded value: 0.2 V
